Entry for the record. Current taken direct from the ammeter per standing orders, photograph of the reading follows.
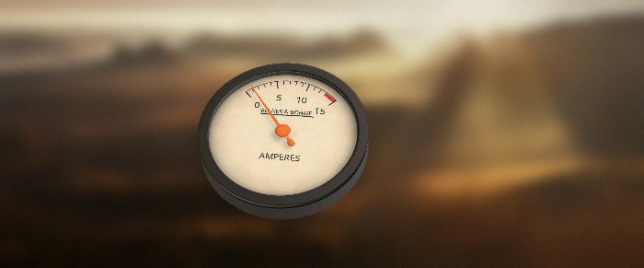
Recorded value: 1 A
